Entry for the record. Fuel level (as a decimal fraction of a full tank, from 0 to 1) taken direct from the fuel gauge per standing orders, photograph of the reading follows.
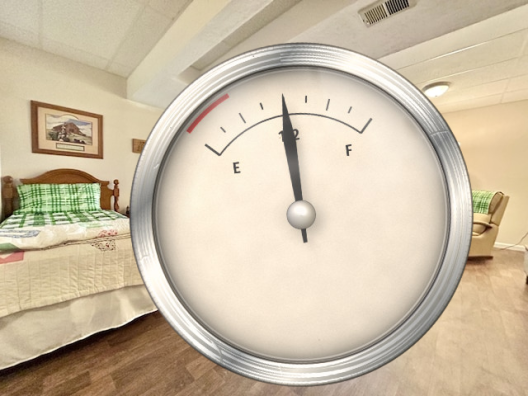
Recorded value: 0.5
